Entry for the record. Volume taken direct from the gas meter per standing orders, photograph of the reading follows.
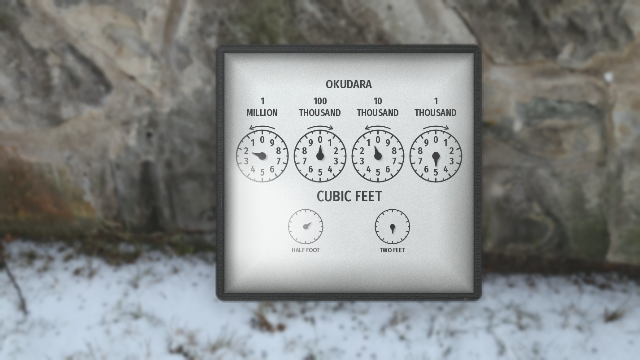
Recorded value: 200500 ft³
